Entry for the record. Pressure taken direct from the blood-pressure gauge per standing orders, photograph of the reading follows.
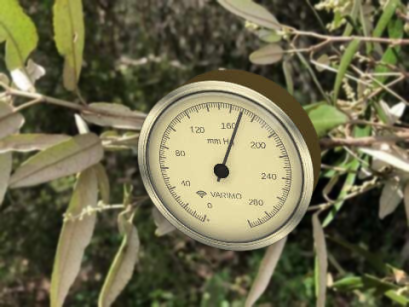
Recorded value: 170 mmHg
